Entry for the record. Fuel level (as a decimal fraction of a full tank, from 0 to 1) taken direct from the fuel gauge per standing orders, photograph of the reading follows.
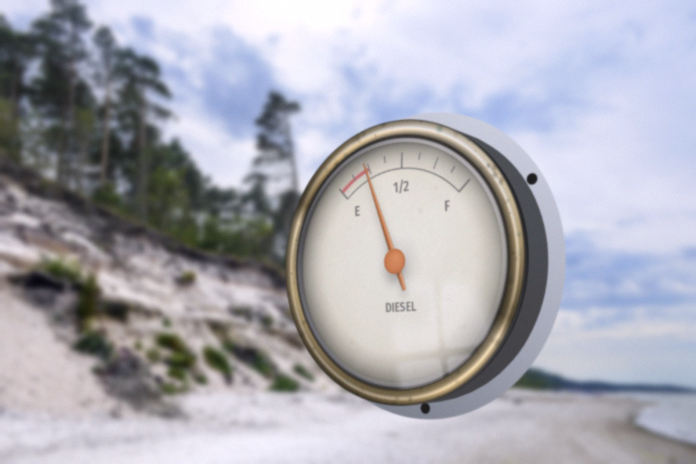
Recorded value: 0.25
